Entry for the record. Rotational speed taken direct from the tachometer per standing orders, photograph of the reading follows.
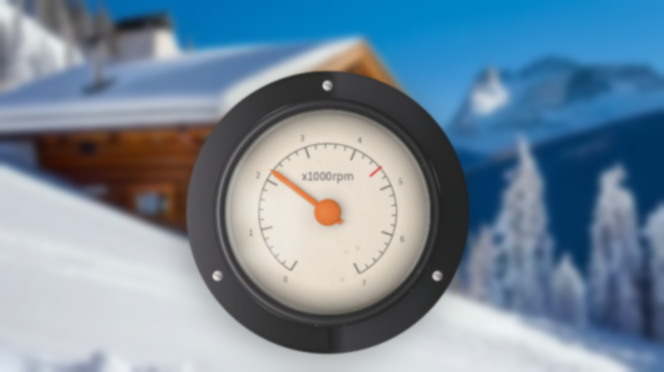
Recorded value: 2200 rpm
